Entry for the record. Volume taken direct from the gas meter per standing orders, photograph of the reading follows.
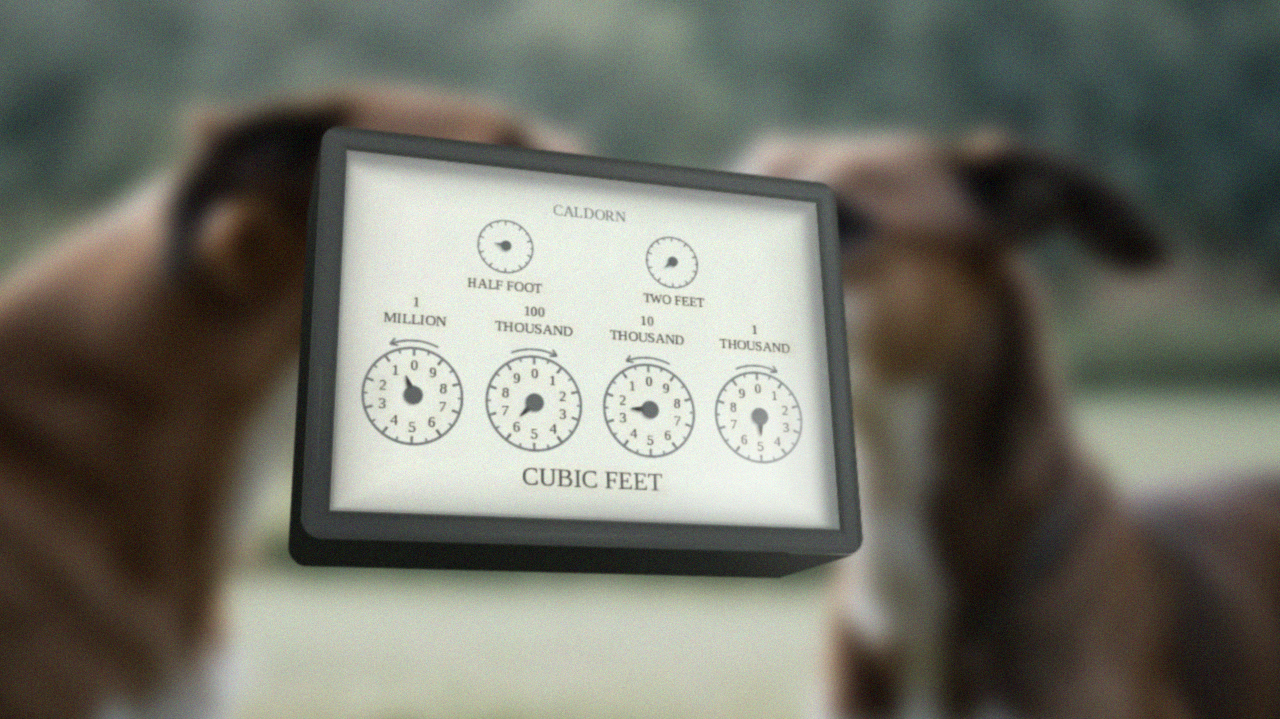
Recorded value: 62500 ft³
